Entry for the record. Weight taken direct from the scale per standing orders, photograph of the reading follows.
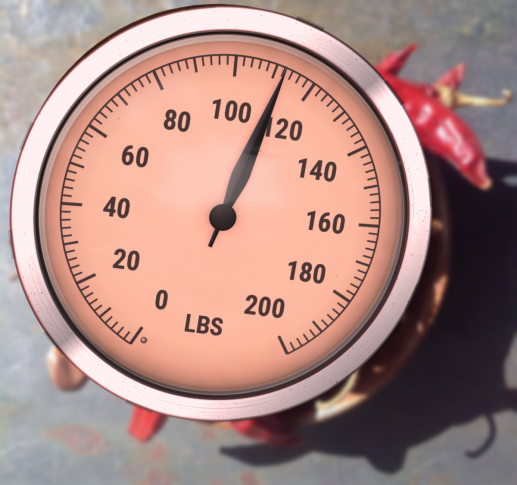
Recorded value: 112 lb
